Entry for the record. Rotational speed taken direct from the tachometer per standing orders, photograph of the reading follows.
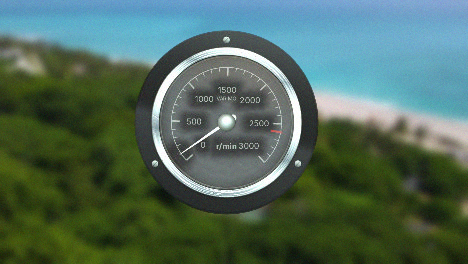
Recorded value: 100 rpm
